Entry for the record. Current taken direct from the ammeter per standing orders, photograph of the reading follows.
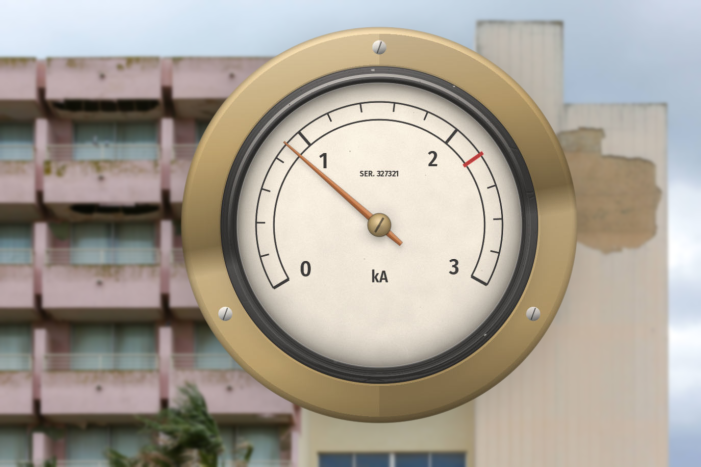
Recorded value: 0.9 kA
